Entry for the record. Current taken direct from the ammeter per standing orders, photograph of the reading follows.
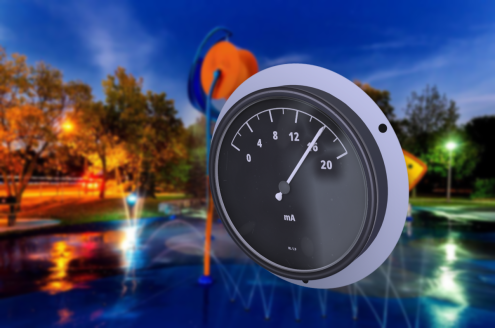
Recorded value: 16 mA
